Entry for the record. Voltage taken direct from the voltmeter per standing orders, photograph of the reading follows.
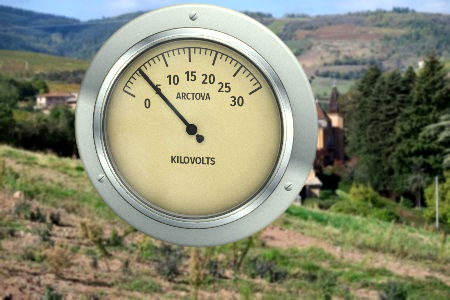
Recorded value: 5 kV
